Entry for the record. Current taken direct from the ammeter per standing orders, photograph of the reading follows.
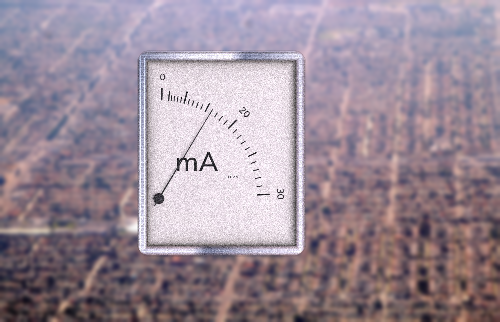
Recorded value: 16 mA
